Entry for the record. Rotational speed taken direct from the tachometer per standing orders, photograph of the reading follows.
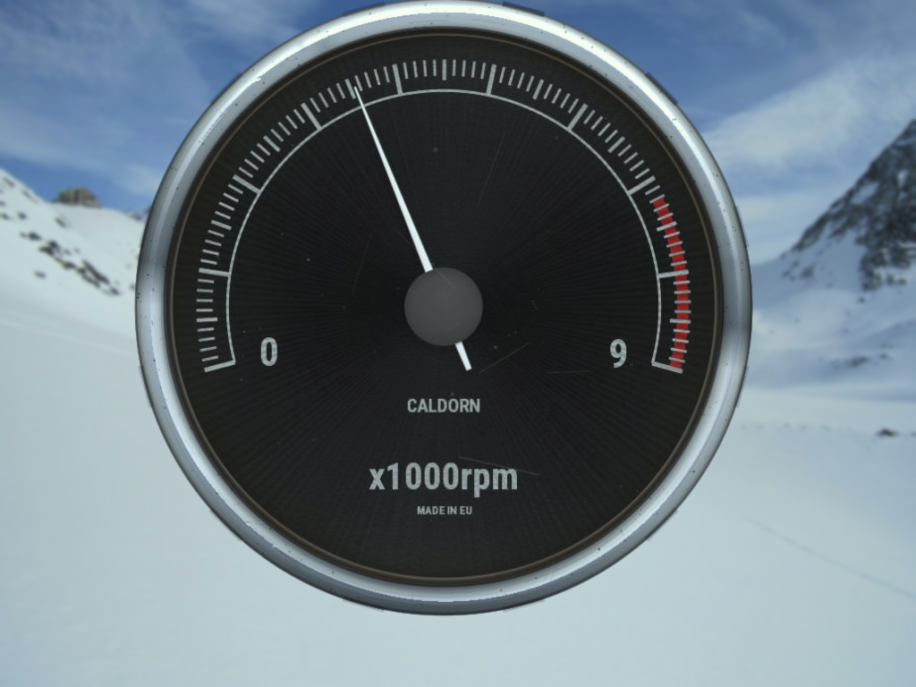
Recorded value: 3550 rpm
